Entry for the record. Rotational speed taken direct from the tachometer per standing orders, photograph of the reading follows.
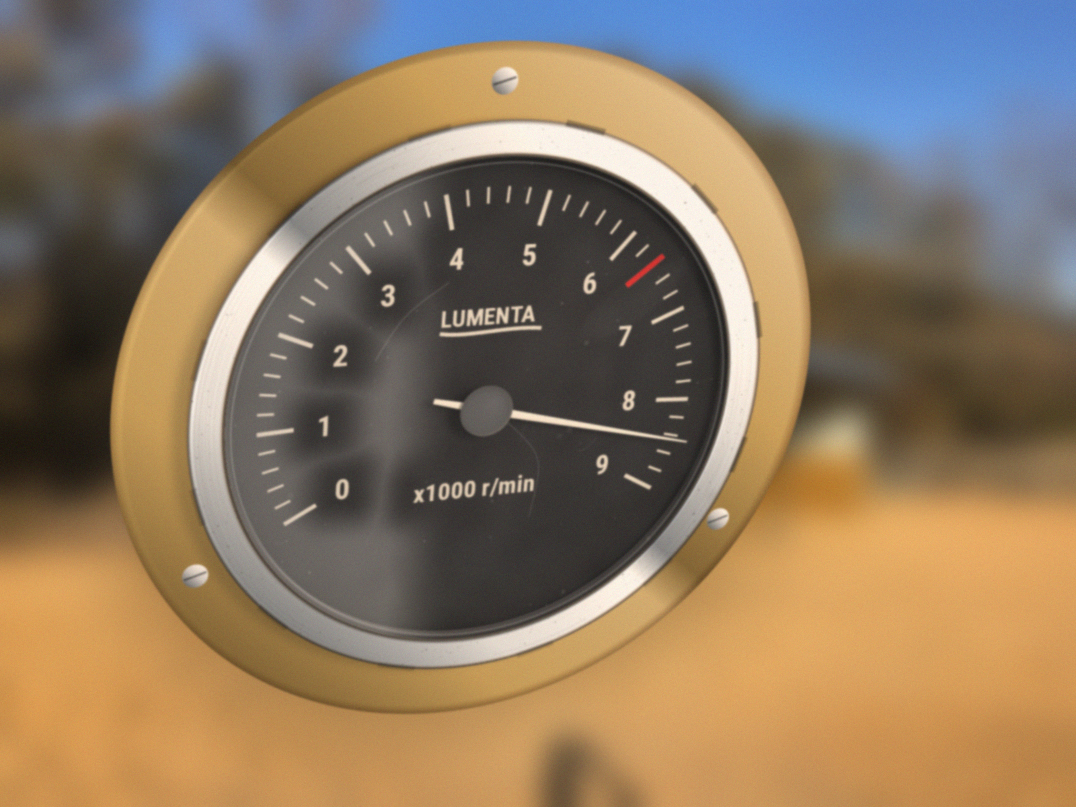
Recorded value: 8400 rpm
